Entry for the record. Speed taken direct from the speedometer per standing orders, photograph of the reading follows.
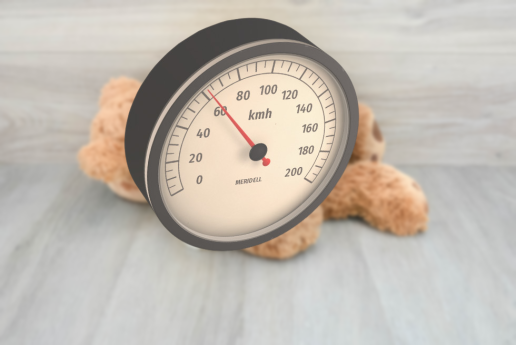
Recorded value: 62.5 km/h
